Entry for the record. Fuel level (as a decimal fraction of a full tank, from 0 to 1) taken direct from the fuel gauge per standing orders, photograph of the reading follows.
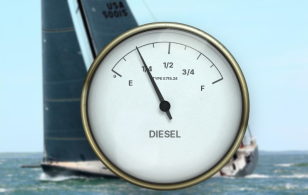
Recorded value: 0.25
